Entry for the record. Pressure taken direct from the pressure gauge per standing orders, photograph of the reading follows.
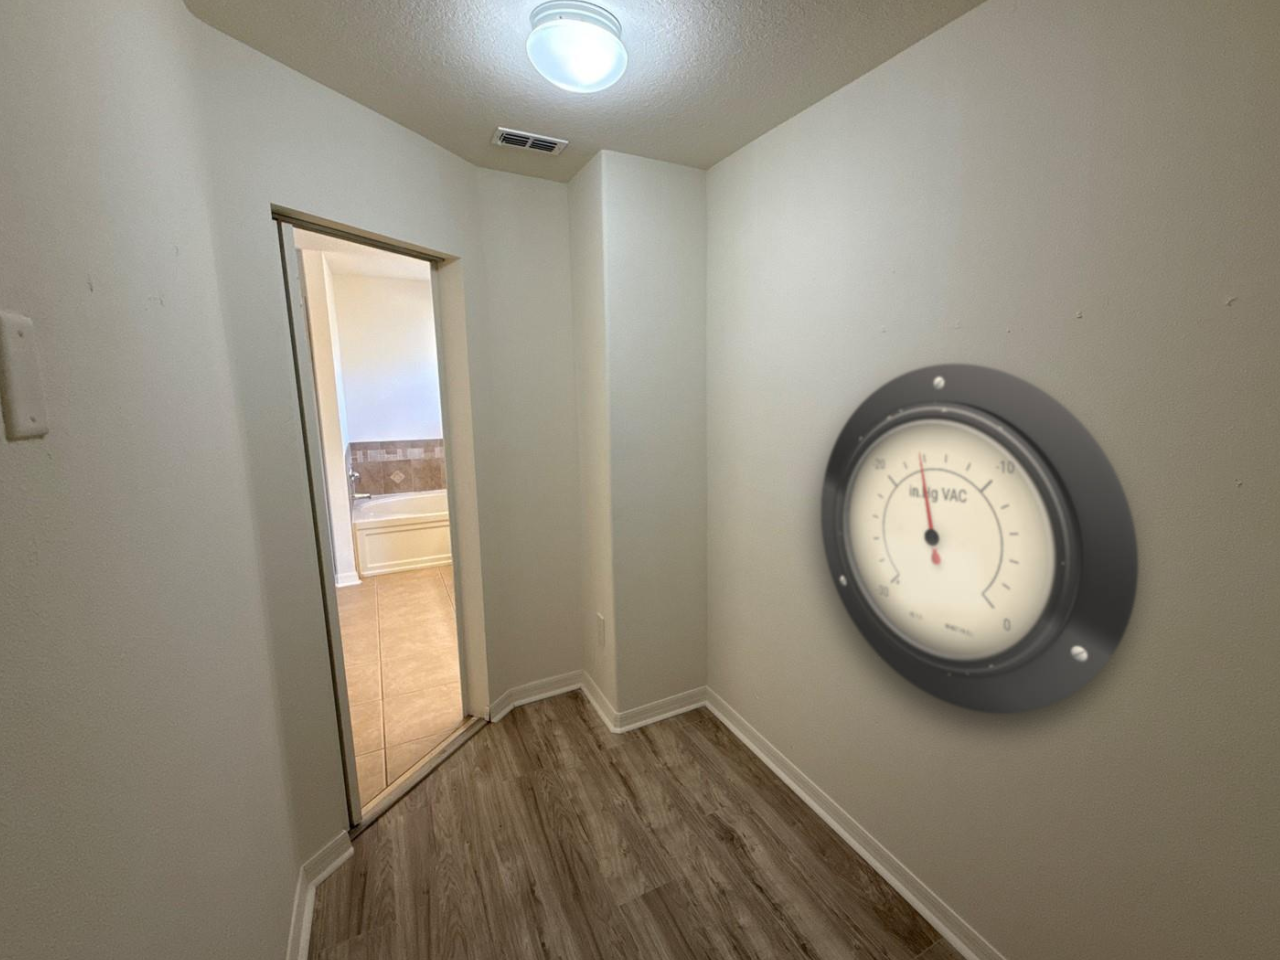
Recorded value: -16 inHg
